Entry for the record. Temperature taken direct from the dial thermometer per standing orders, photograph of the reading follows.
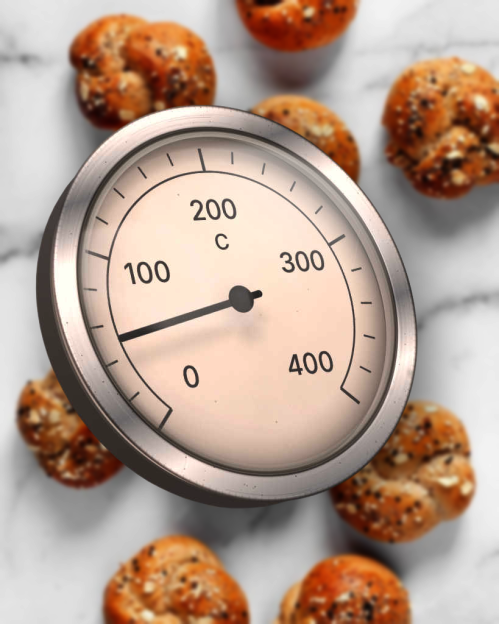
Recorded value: 50 °C
